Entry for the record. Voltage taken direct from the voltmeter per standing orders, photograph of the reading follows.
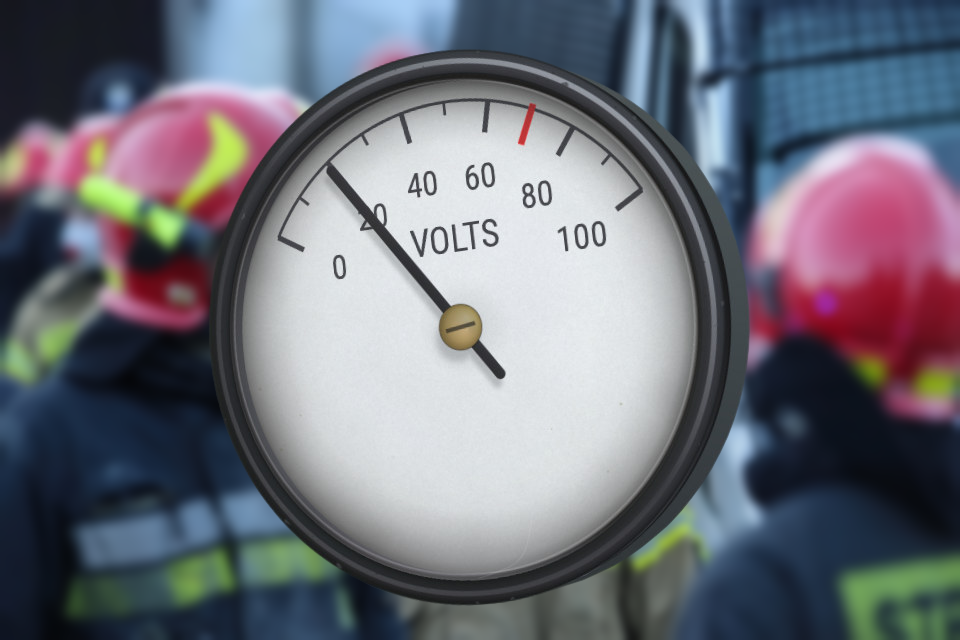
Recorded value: 20 V
